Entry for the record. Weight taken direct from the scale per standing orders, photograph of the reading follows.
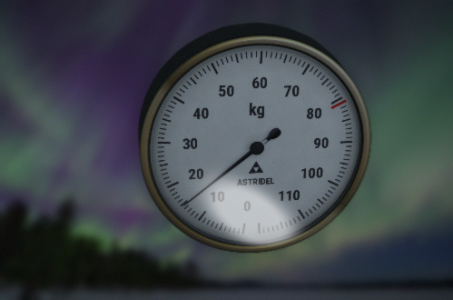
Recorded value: 15 kg
